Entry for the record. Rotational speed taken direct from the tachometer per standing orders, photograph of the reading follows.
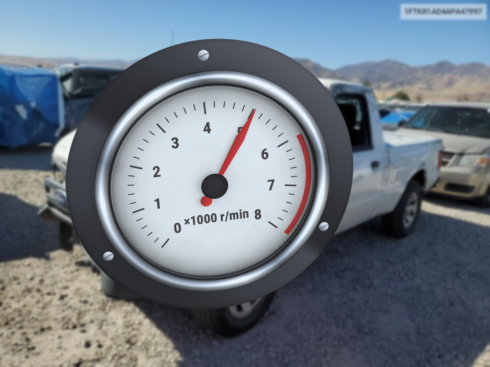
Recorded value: 5000 rpm
